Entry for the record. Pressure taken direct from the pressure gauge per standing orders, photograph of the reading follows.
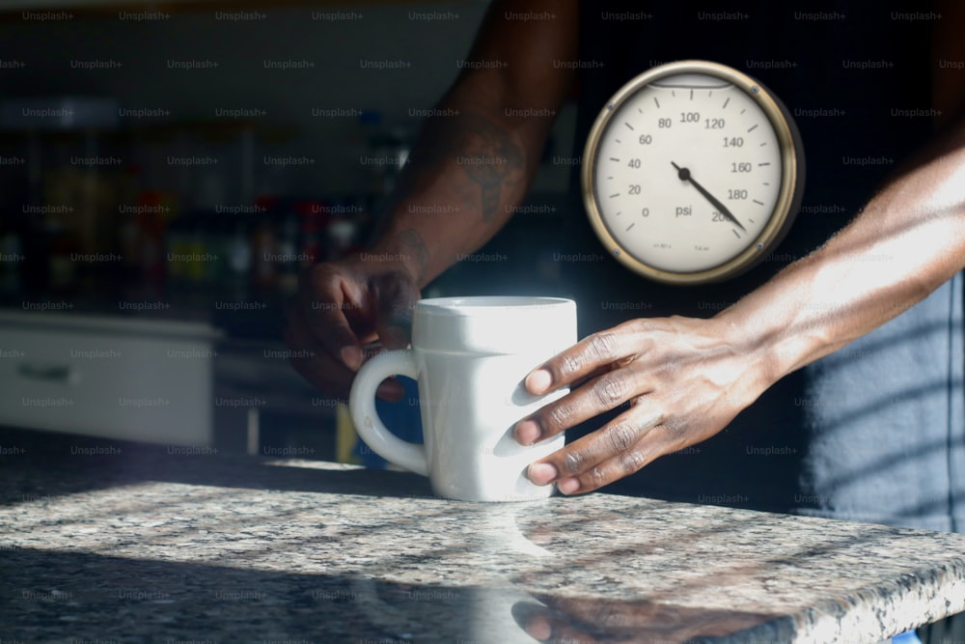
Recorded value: 195 psi
